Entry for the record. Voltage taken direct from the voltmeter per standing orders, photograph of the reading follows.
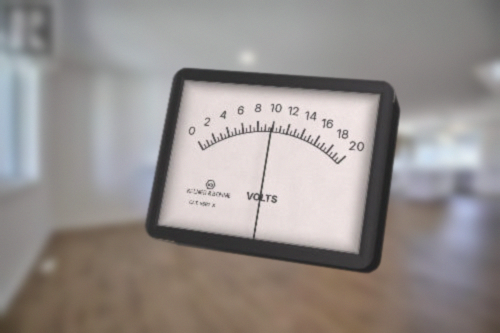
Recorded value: 10 V
